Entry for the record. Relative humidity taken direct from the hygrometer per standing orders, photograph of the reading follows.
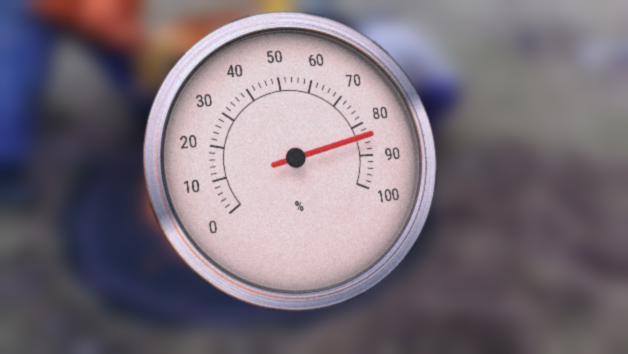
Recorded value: 84 %
